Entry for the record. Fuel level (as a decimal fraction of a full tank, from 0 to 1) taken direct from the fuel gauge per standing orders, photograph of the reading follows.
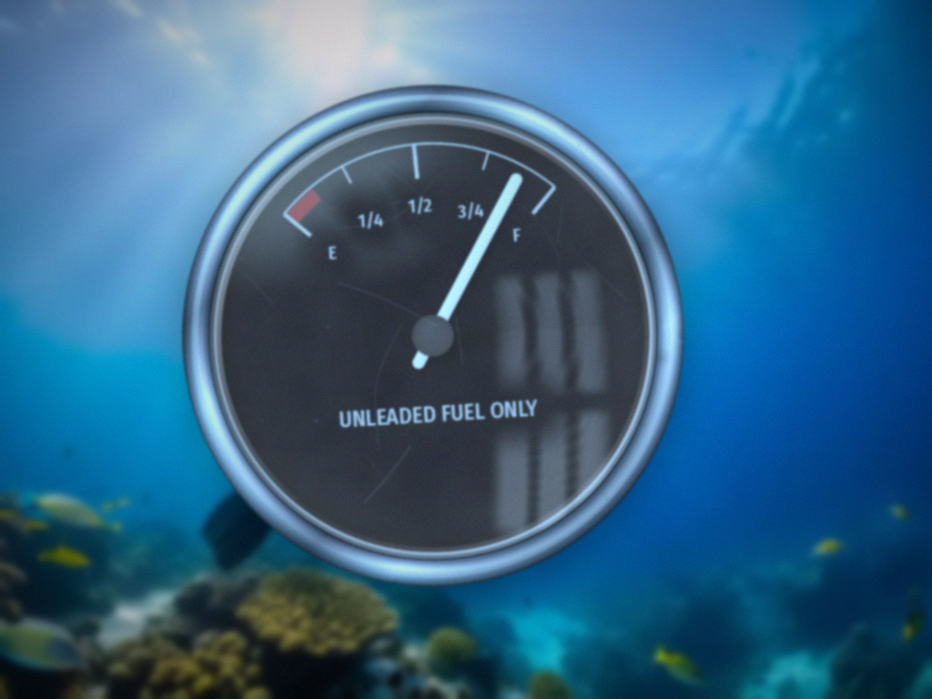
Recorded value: 0.875
